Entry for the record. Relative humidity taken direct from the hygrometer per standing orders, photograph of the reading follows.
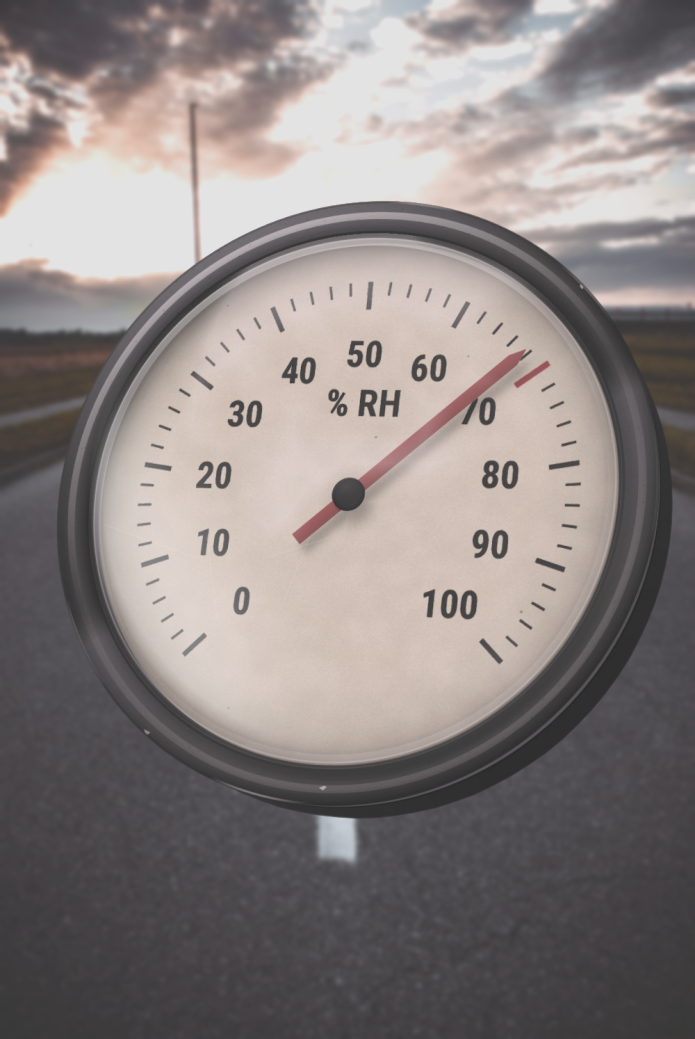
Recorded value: 68 %
